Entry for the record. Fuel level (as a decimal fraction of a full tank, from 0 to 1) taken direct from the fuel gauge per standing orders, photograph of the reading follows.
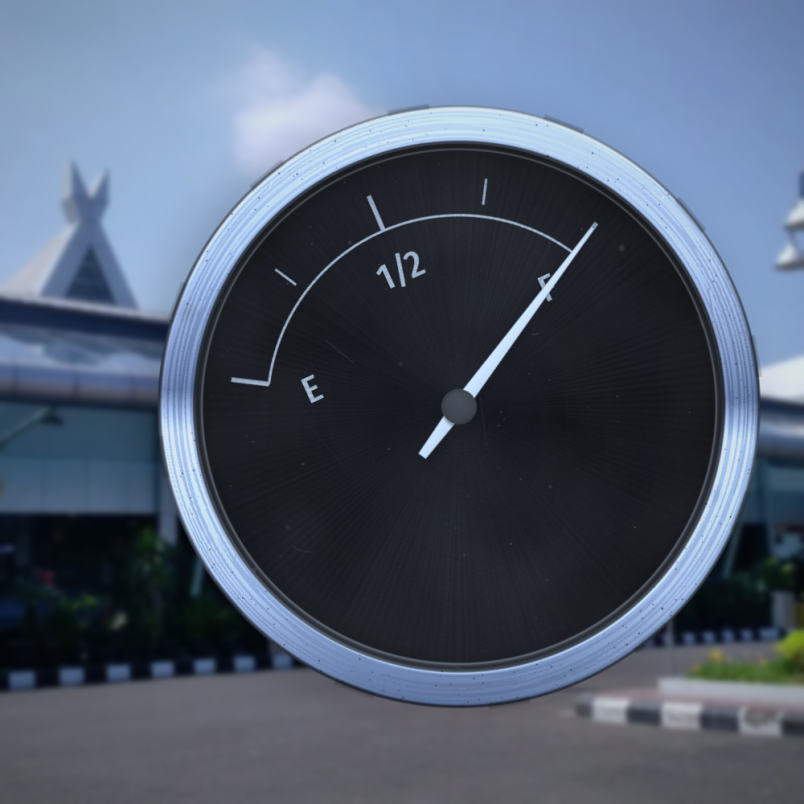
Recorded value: 1
